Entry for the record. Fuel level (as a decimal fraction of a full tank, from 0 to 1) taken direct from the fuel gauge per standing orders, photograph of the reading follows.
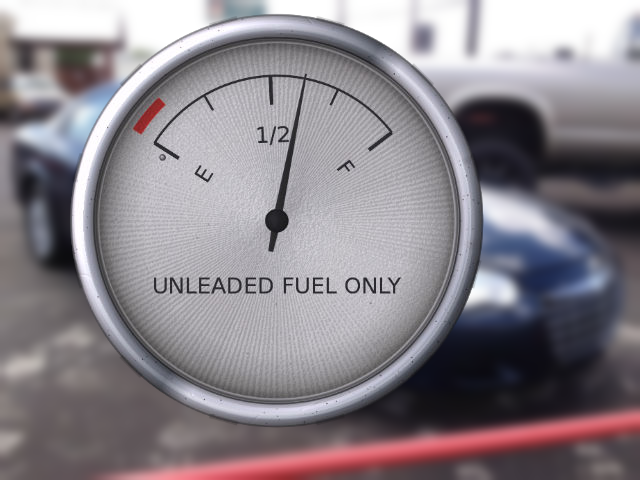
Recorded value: 0.625
